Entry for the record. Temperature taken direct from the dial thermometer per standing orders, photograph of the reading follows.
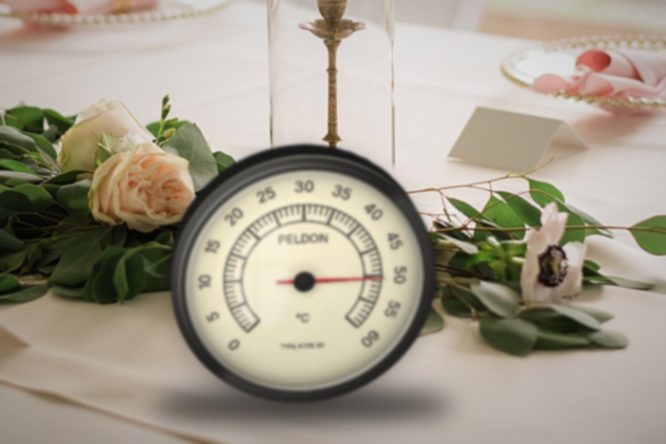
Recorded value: 50 °C
